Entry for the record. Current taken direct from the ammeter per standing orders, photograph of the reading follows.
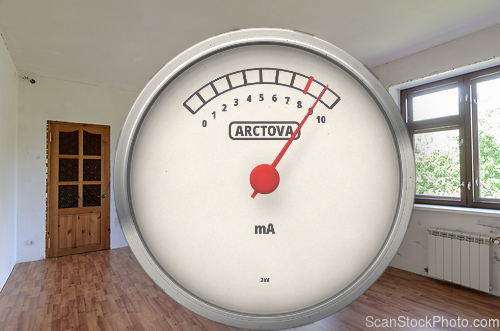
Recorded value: 9 mA
